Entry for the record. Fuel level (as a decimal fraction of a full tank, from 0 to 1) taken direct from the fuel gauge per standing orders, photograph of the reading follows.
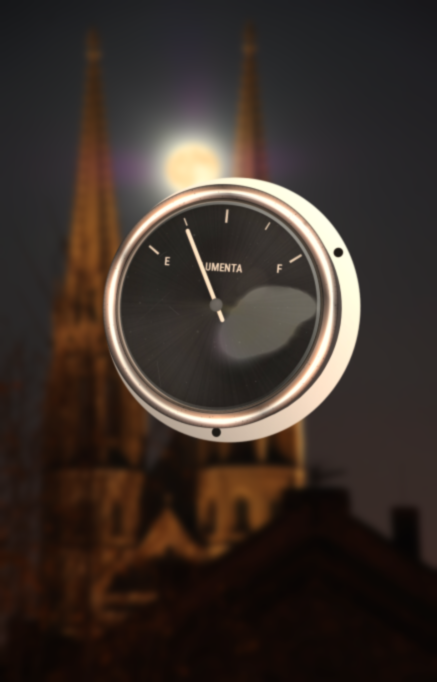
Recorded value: 0.25
